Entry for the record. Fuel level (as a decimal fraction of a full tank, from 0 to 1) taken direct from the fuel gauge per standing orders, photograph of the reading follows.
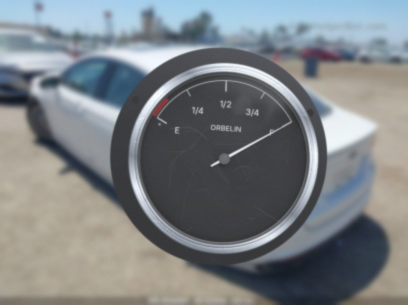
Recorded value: 1
